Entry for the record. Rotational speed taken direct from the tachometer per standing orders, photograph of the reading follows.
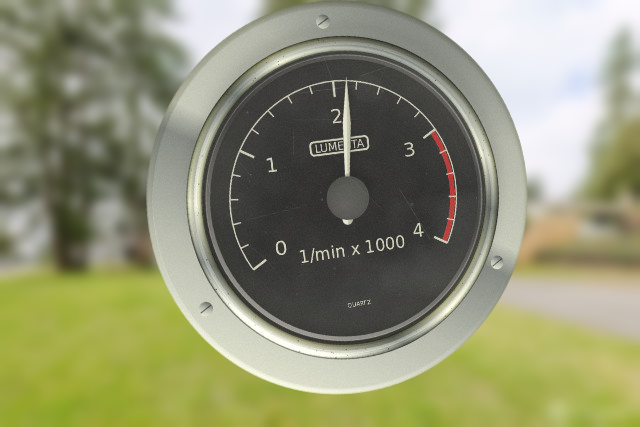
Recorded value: 2100 rpm
